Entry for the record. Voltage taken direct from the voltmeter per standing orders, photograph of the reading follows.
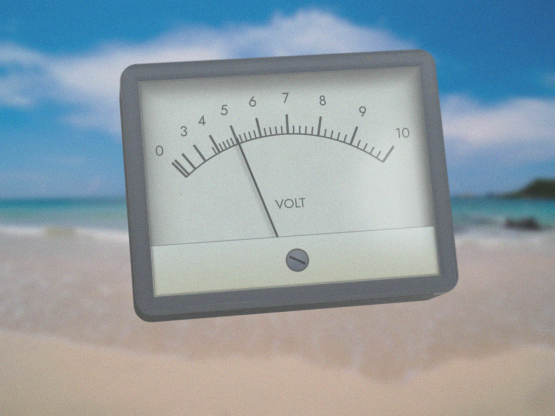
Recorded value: 5 V
